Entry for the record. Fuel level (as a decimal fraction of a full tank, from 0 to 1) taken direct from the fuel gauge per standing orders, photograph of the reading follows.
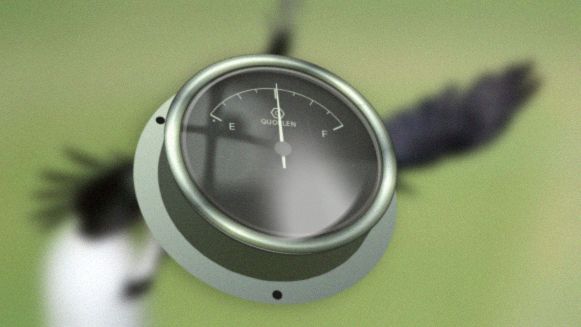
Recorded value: 0.5
